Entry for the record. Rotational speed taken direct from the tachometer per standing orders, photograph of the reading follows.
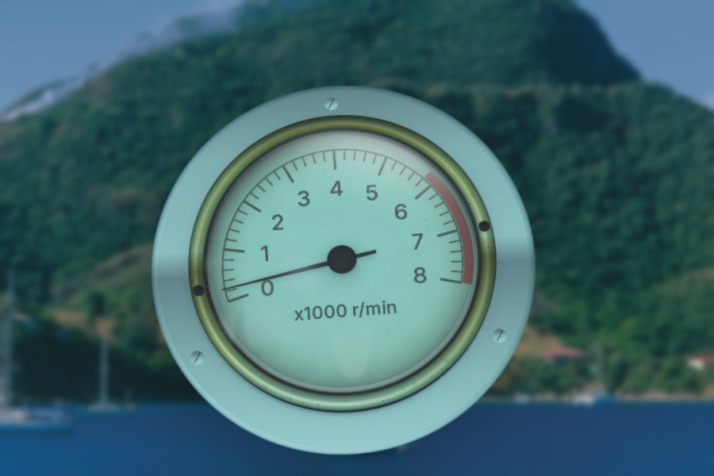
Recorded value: 200 rpm
